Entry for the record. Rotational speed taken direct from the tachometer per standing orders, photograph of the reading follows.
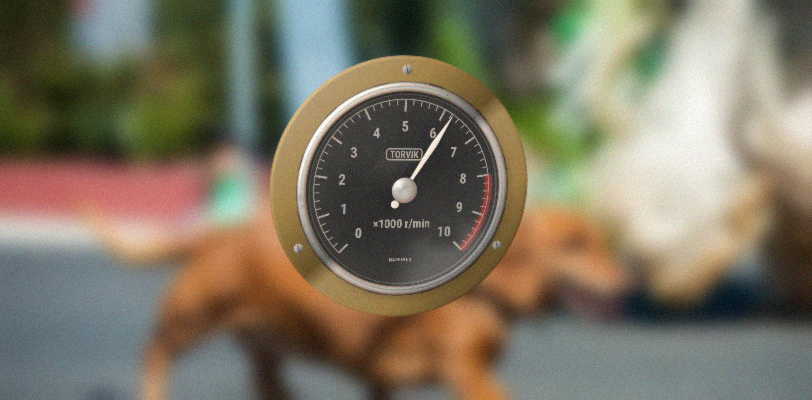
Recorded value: 6200 rpm
